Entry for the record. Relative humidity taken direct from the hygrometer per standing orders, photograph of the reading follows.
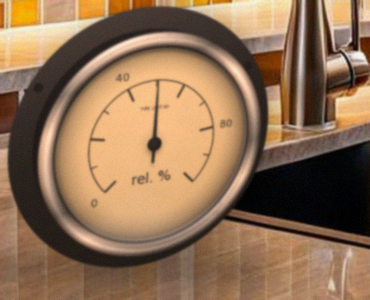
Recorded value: 50 %
